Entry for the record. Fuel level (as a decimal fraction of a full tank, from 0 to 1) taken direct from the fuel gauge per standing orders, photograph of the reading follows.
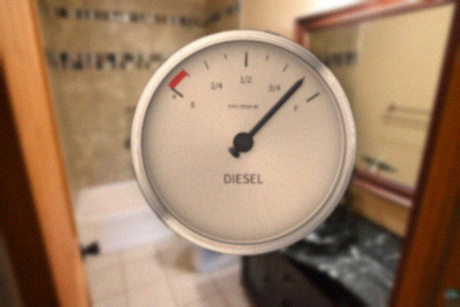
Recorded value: 0.875
